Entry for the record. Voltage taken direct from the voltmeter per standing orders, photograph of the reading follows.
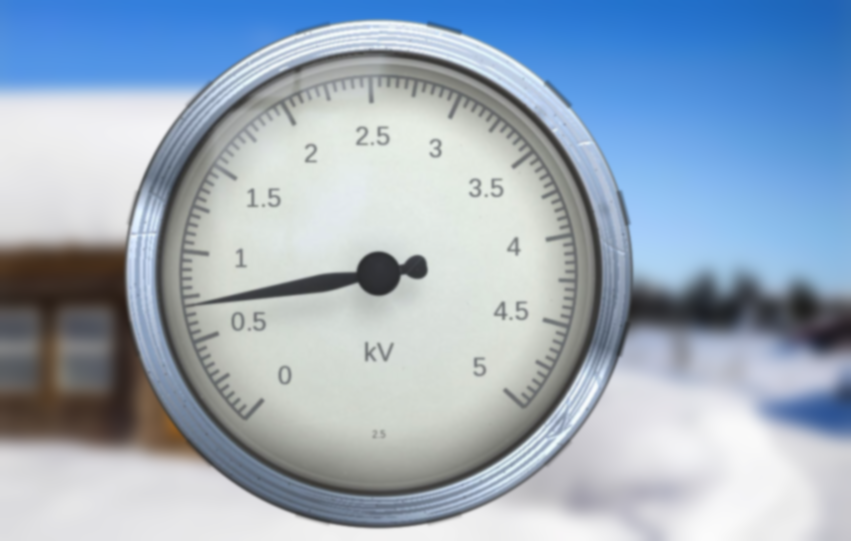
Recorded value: 0.7 kV
